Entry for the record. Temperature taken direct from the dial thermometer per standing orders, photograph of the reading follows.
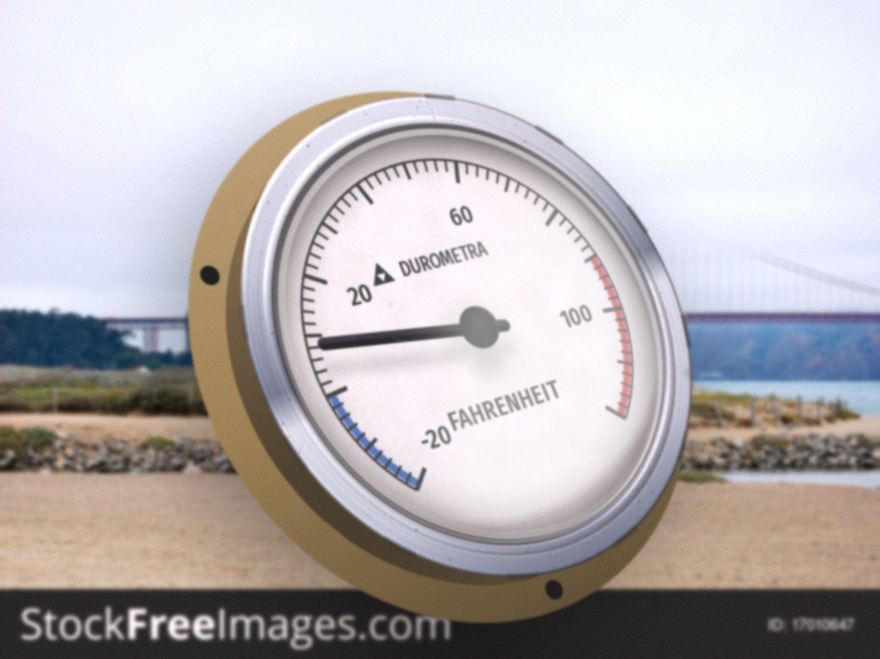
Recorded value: 8 °F
